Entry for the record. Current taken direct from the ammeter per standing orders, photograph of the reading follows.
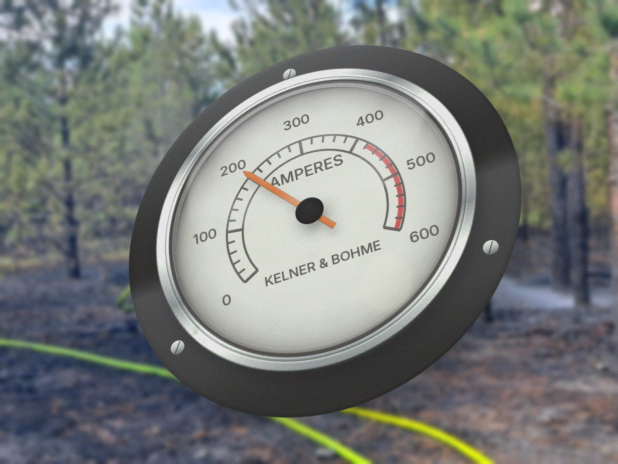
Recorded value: 200 A
